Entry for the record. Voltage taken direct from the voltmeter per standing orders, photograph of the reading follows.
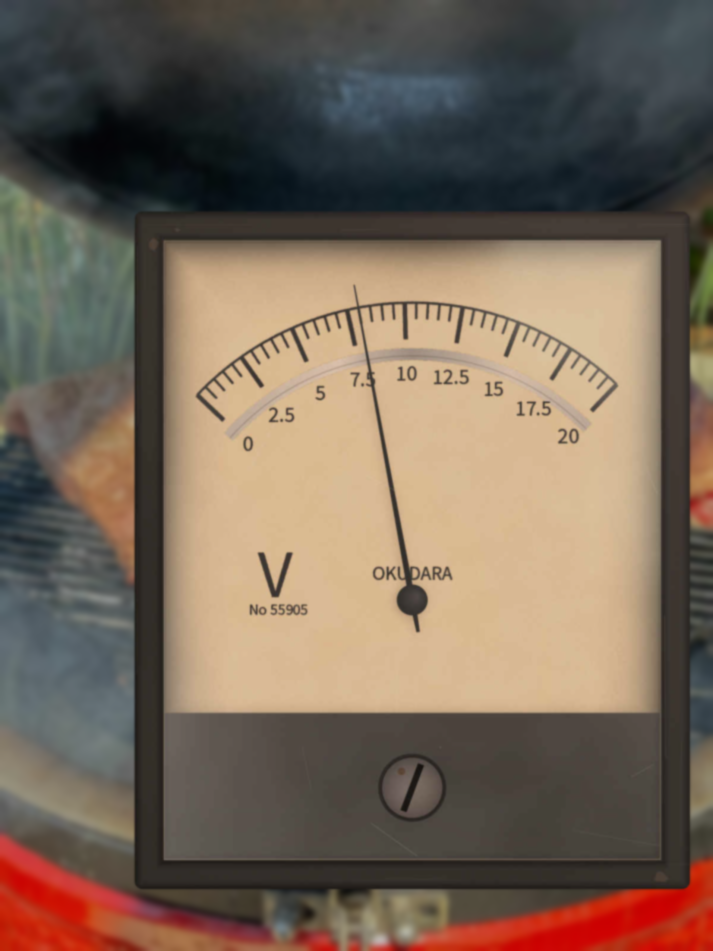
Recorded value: 8 V
